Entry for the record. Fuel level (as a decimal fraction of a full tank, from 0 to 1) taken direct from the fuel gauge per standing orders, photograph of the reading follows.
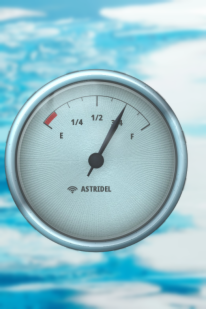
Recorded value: 0.75
